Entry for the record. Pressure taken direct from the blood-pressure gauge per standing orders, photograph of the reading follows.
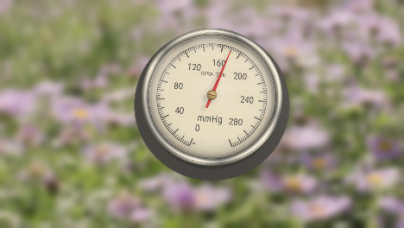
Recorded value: 170 mmHg
